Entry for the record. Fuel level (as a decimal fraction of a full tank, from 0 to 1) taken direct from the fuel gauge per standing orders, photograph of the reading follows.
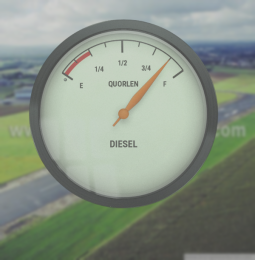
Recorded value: 0.875
